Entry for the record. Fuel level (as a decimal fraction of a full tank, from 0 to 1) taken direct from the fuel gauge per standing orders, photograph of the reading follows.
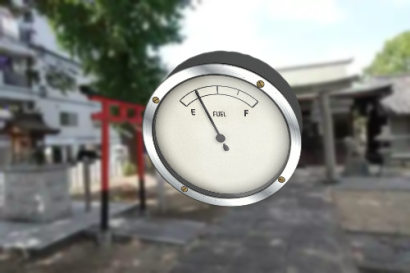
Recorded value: 0.25
